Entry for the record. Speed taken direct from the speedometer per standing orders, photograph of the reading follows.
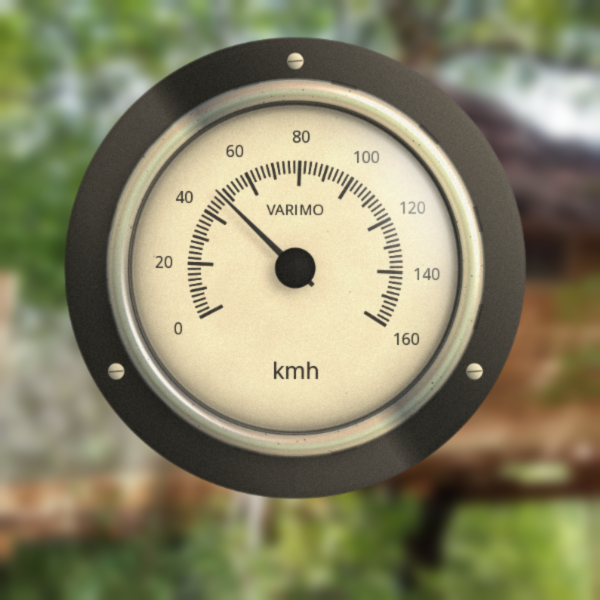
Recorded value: 48 km/h
